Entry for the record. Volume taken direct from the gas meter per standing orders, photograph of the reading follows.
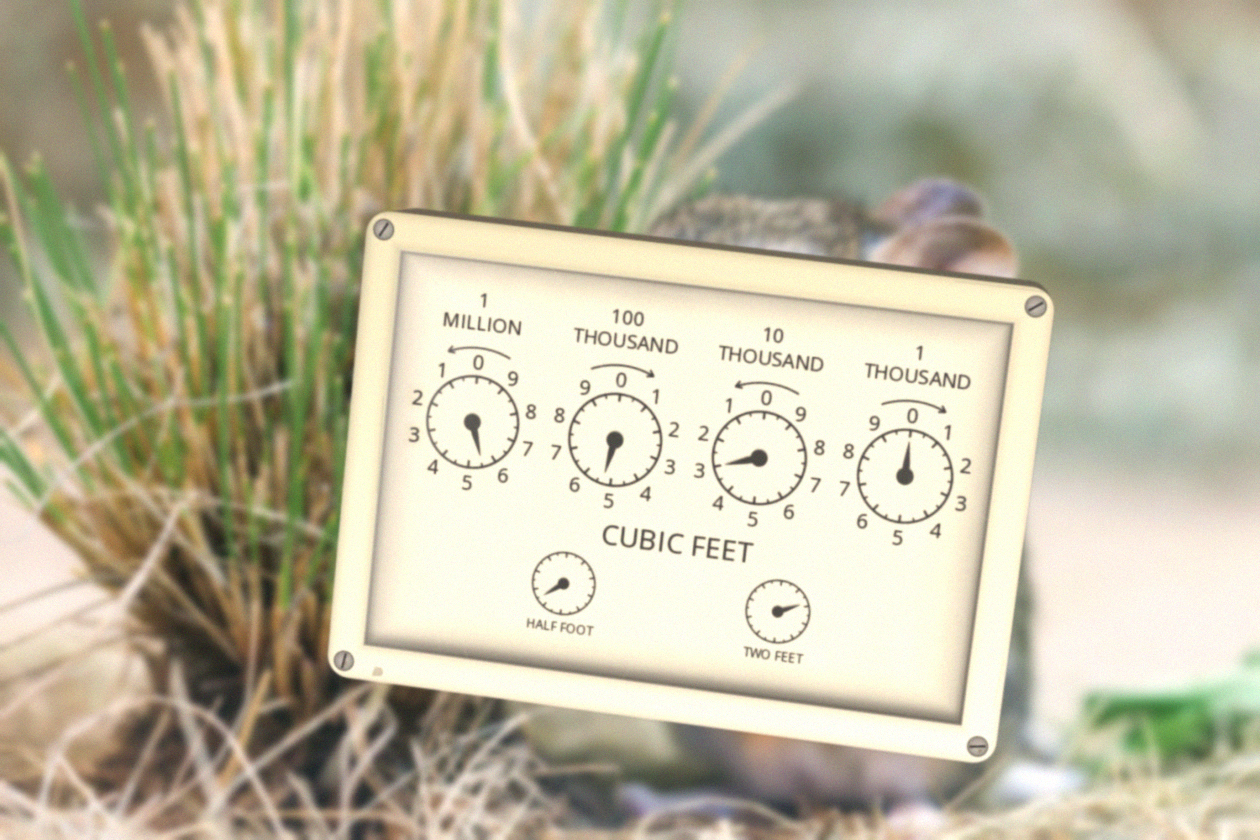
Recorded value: 553000 ft³
